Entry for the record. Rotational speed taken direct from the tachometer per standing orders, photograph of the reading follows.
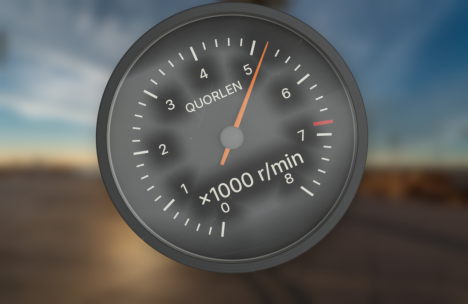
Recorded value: 5200 rpm
